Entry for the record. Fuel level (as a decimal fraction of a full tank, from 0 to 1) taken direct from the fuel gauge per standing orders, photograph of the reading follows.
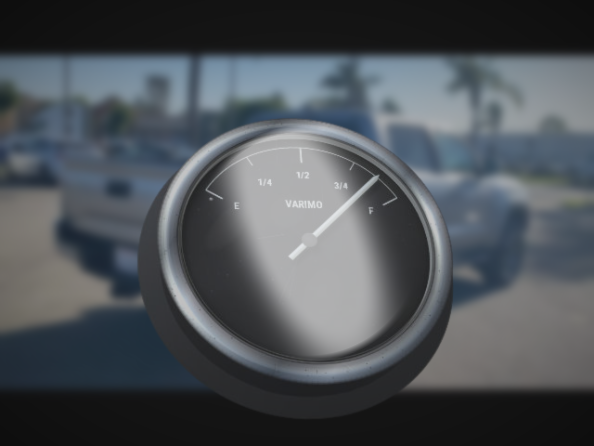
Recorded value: 0.875
